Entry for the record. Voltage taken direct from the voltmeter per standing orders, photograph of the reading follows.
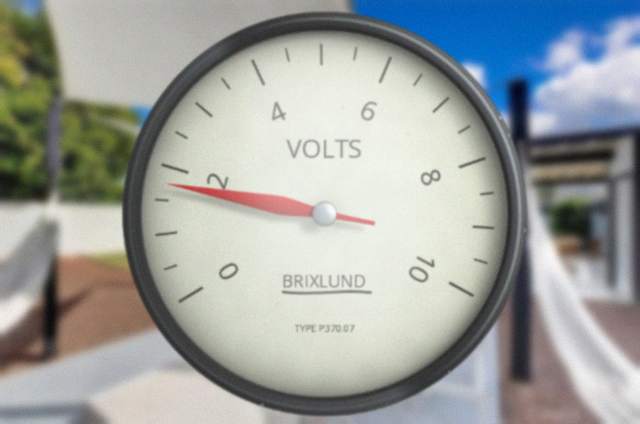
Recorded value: 1.75 V
